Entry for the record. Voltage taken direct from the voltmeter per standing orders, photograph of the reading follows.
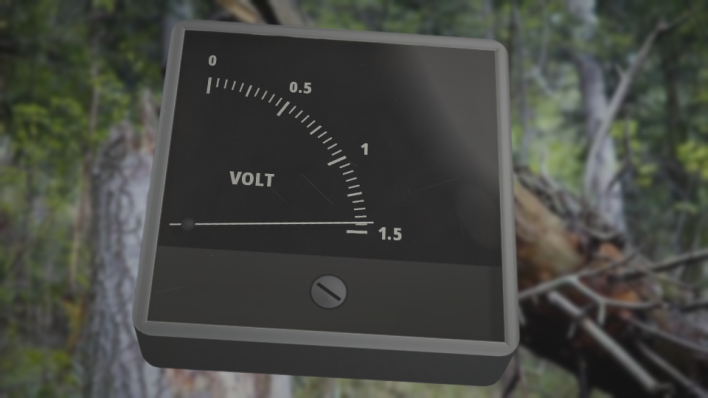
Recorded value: 1.45 V
